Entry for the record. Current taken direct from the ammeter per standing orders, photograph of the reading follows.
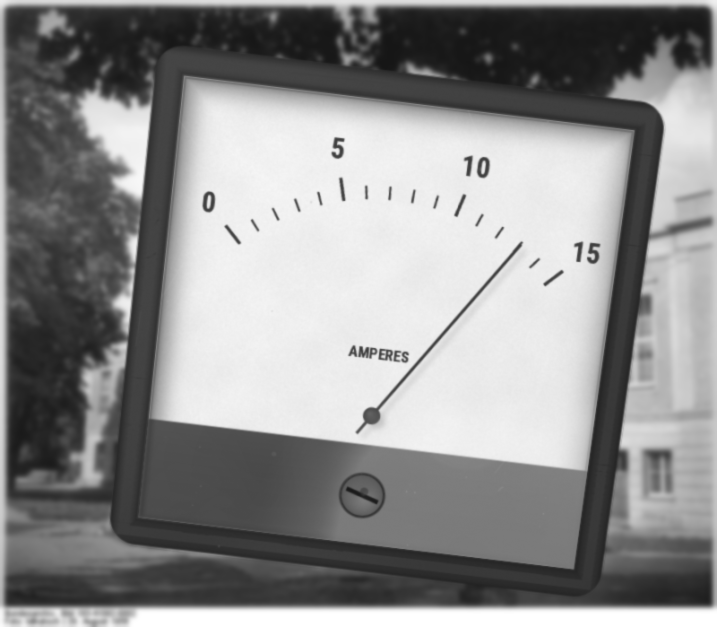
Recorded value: 13 A
